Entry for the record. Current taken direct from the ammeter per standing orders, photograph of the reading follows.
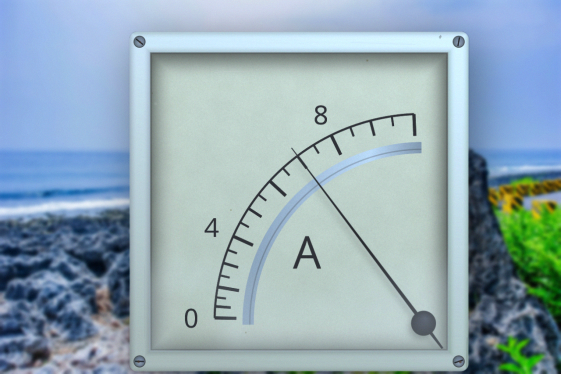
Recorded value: 7 A
